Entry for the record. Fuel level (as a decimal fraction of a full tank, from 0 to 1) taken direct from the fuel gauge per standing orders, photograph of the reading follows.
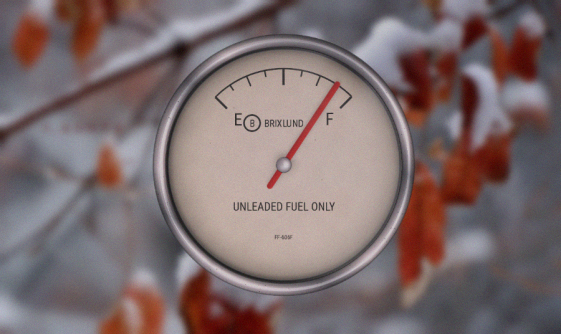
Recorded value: 0.875
